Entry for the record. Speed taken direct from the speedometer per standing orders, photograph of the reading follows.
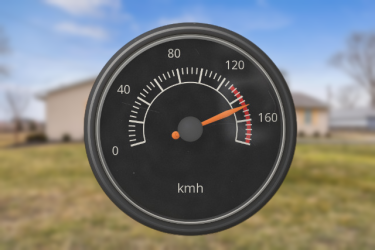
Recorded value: 148 km/h
